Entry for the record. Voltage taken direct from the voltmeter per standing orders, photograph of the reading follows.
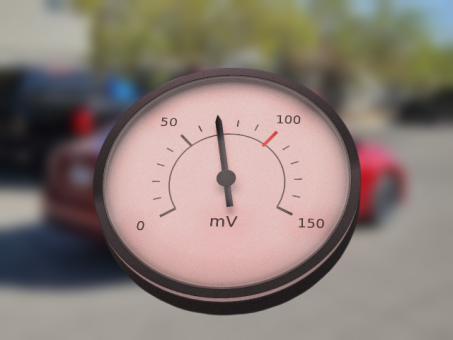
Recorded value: 70 mV
